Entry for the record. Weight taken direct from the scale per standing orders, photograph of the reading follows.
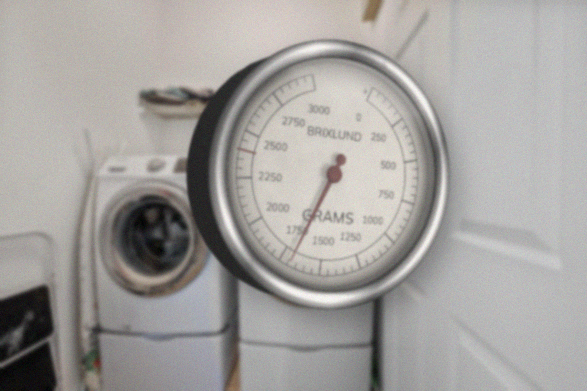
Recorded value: 1700 g
